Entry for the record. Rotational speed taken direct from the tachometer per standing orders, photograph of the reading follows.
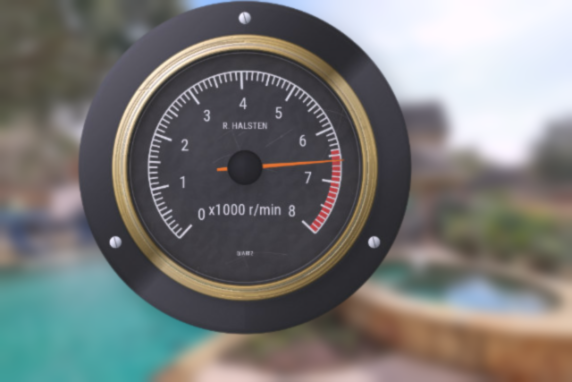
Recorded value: 6600 rpm
